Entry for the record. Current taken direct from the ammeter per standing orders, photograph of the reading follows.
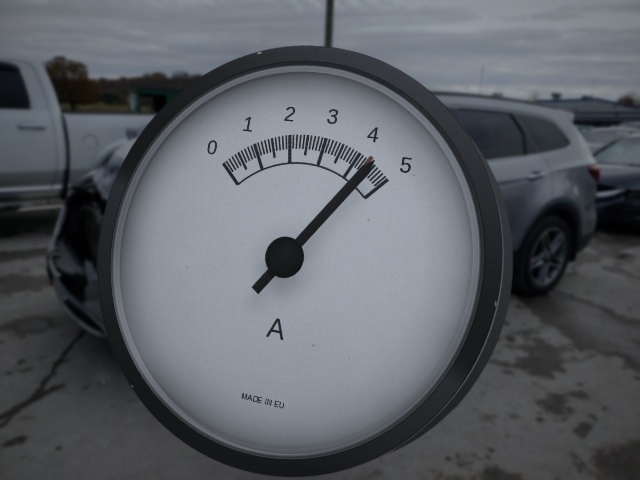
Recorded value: 4.5 A
